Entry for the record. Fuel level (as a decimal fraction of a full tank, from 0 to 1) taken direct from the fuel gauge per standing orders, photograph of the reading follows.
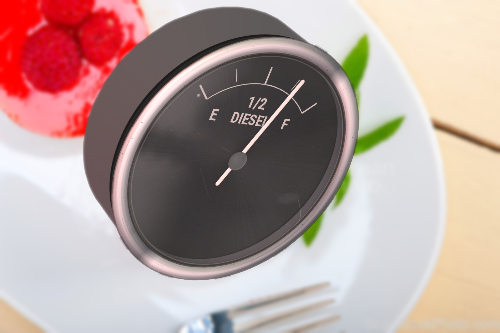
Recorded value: 0.75
